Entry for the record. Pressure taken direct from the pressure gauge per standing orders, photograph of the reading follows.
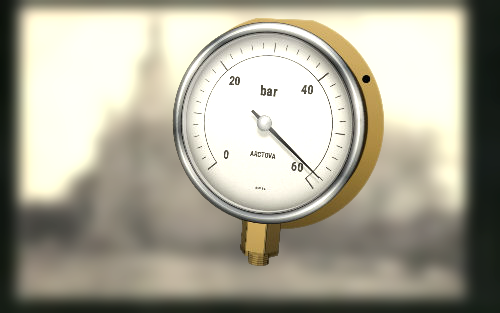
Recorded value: 58 bar
